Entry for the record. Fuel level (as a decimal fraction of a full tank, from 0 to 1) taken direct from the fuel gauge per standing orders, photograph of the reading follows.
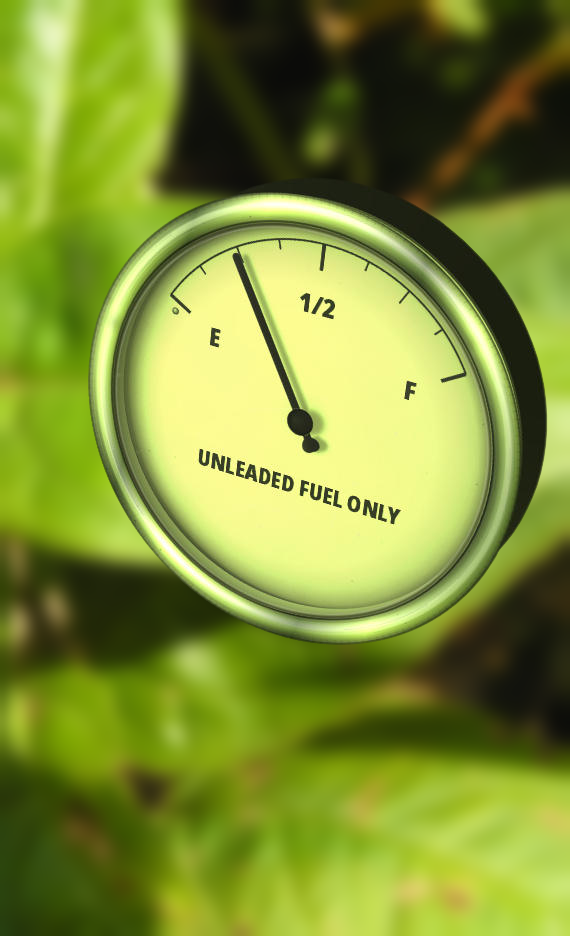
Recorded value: 0.25
